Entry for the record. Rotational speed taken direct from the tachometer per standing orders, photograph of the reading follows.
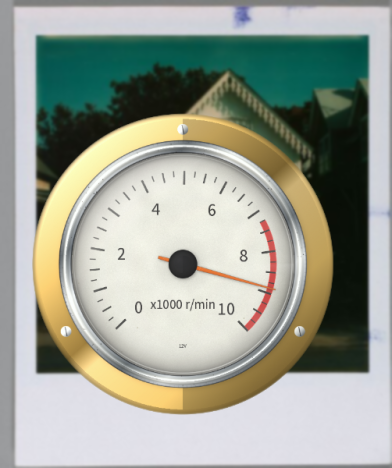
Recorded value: 8875 rpm
